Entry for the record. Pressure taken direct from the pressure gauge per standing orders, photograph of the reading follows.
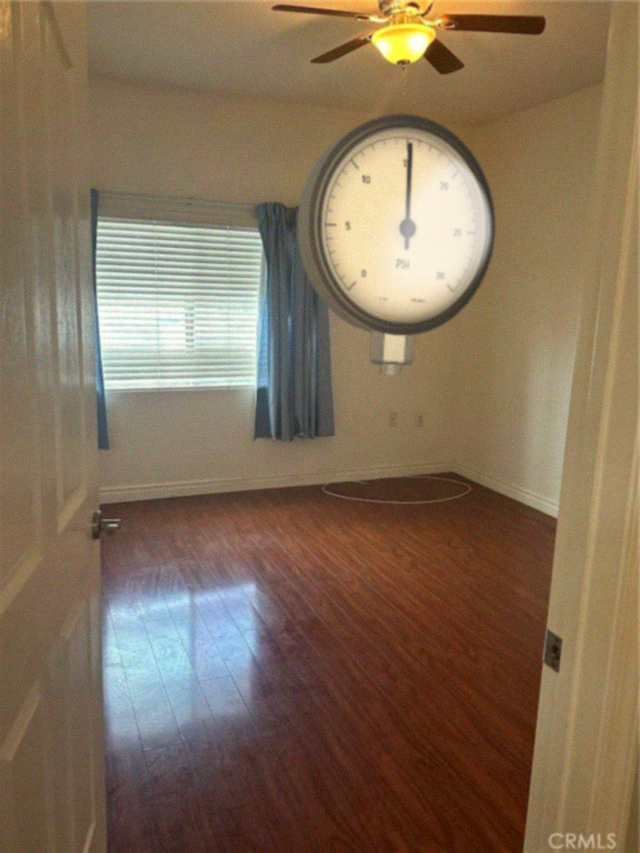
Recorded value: 15 psi
